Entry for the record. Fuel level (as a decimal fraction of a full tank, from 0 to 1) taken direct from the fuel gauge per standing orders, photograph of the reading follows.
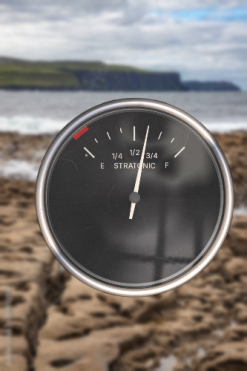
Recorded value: 0.625
